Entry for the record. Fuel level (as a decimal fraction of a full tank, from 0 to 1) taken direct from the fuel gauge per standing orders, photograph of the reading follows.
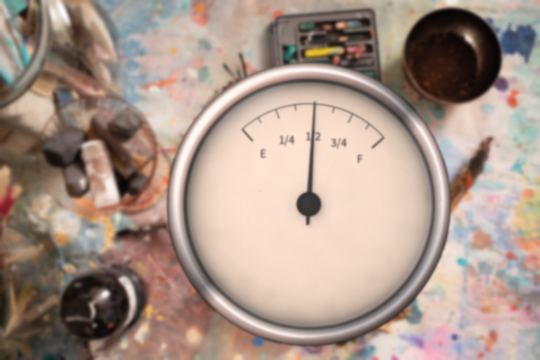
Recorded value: 0.5
